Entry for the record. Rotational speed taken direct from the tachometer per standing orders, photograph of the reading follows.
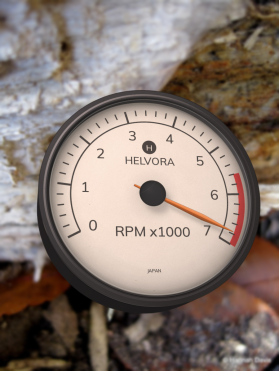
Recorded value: 6800 rpm
